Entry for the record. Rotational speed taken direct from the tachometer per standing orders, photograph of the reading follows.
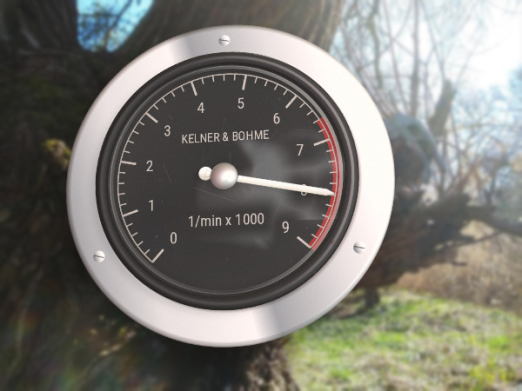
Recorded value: 8000 rpm
